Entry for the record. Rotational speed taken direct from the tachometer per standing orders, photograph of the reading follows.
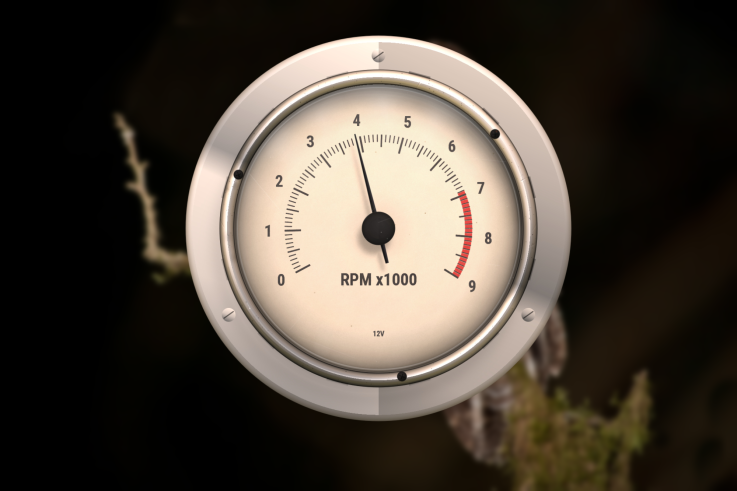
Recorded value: 3900 rpm
